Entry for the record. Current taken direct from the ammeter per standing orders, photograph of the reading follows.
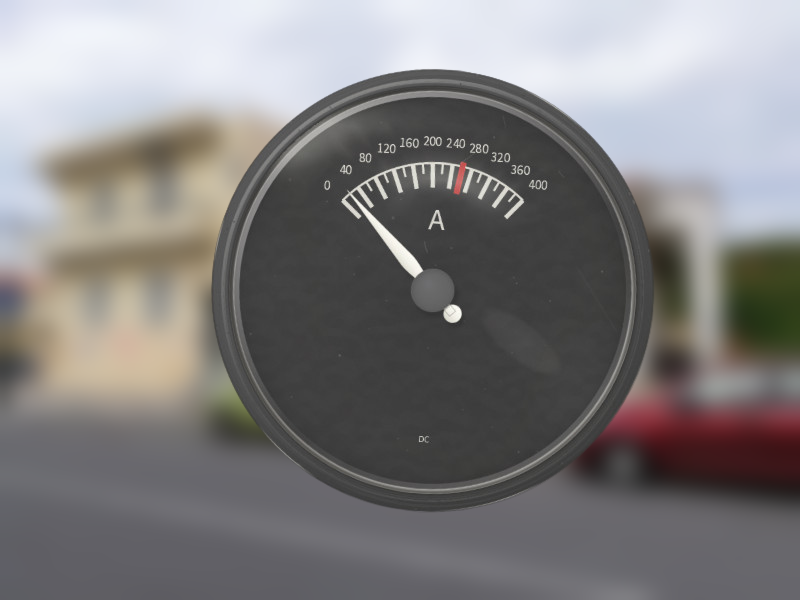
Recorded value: 20 A
